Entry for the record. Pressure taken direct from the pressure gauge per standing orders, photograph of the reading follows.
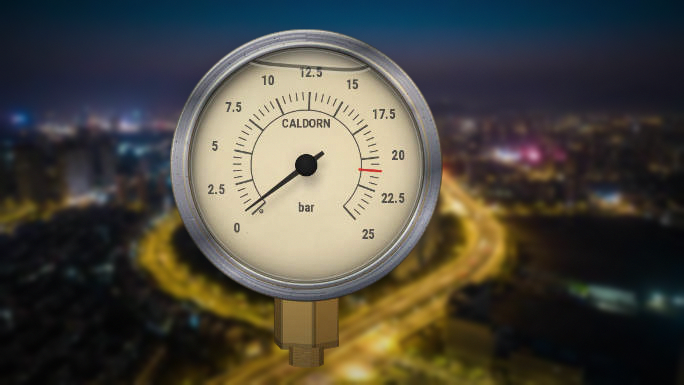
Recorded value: 0.5 bar
